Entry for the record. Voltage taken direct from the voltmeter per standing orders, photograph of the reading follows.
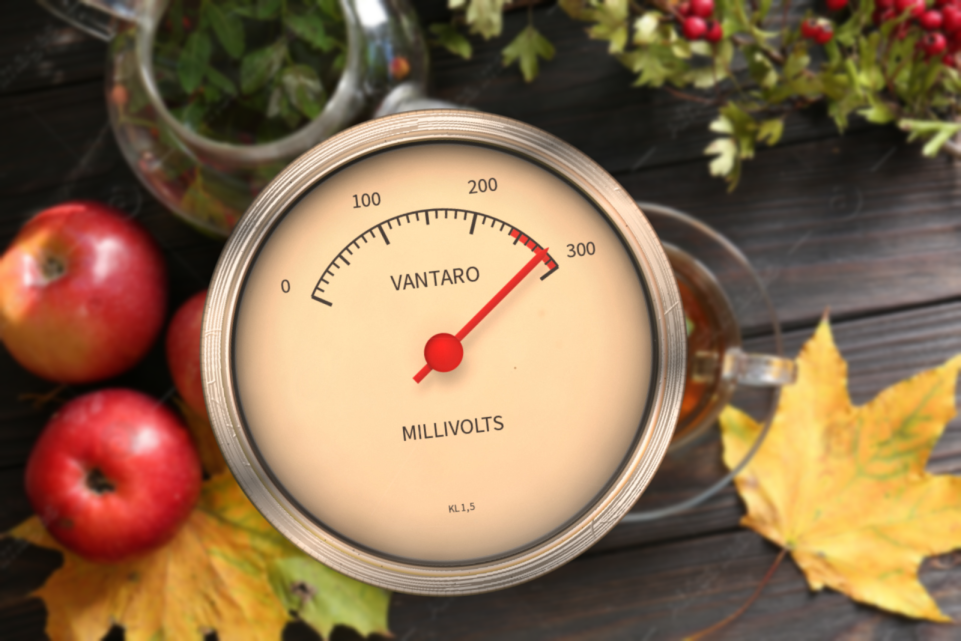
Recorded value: 280 mV
